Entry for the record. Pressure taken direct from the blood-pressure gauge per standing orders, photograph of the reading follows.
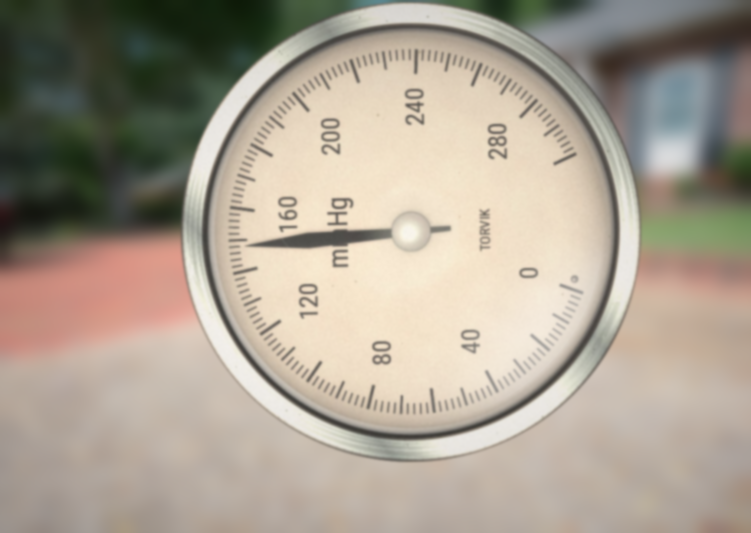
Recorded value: 148 mmHg
